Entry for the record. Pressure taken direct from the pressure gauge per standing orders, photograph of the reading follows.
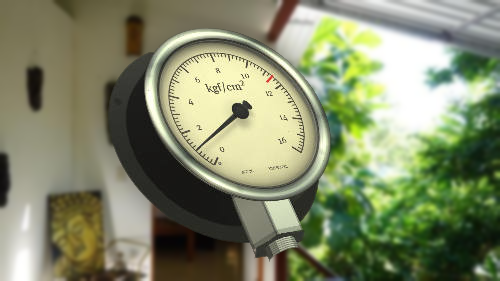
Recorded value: 1 kg/cm²
